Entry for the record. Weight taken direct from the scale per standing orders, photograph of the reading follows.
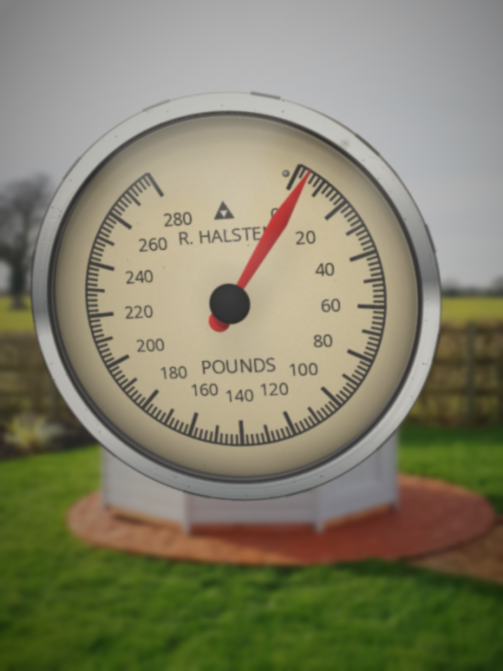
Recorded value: 4 lb
